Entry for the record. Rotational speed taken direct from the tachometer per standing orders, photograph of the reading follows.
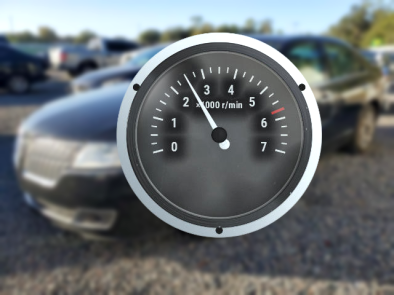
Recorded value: 2500 rpm
